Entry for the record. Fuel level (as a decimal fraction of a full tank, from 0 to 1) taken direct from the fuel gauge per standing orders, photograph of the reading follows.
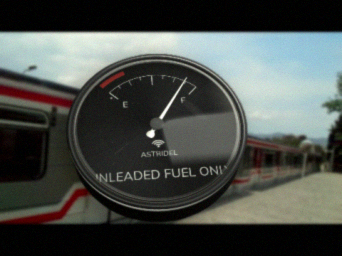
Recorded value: 0.875
